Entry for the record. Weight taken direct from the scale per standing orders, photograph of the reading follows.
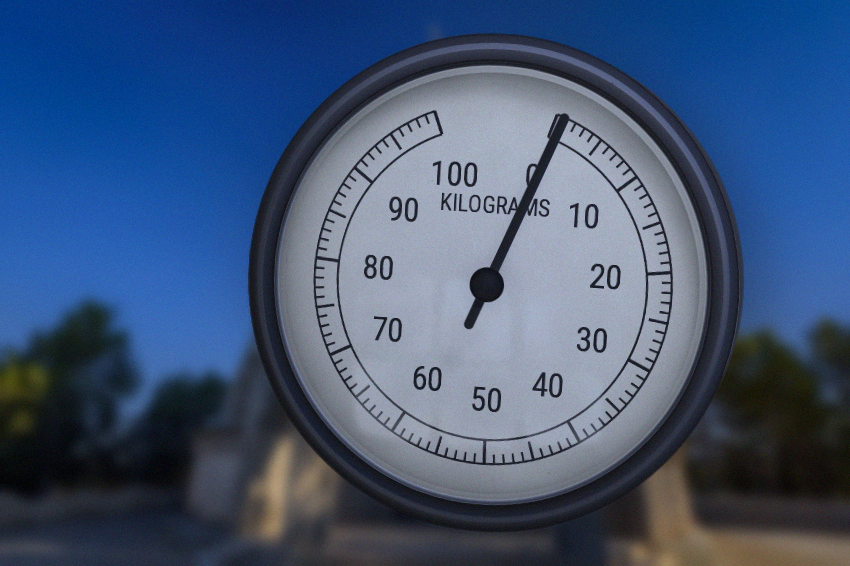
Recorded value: 1 kg
